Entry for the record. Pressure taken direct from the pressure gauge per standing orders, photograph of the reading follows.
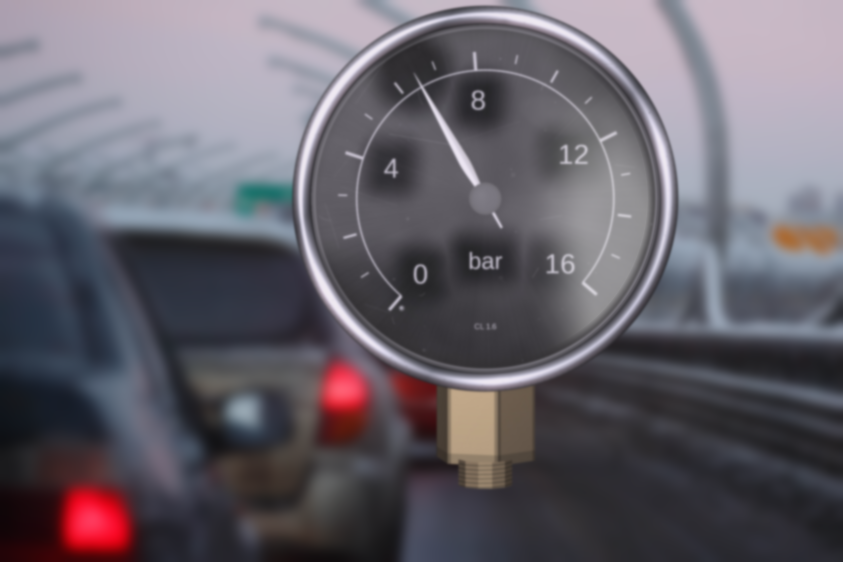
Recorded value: 6.5 bar
